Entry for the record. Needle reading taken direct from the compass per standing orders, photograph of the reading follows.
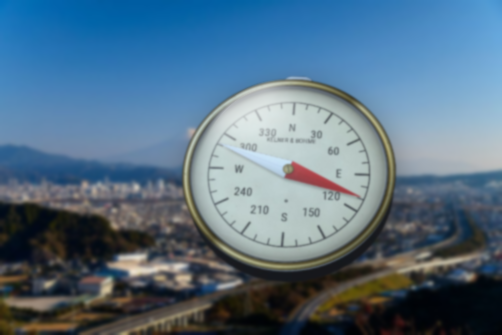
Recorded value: 110 °
